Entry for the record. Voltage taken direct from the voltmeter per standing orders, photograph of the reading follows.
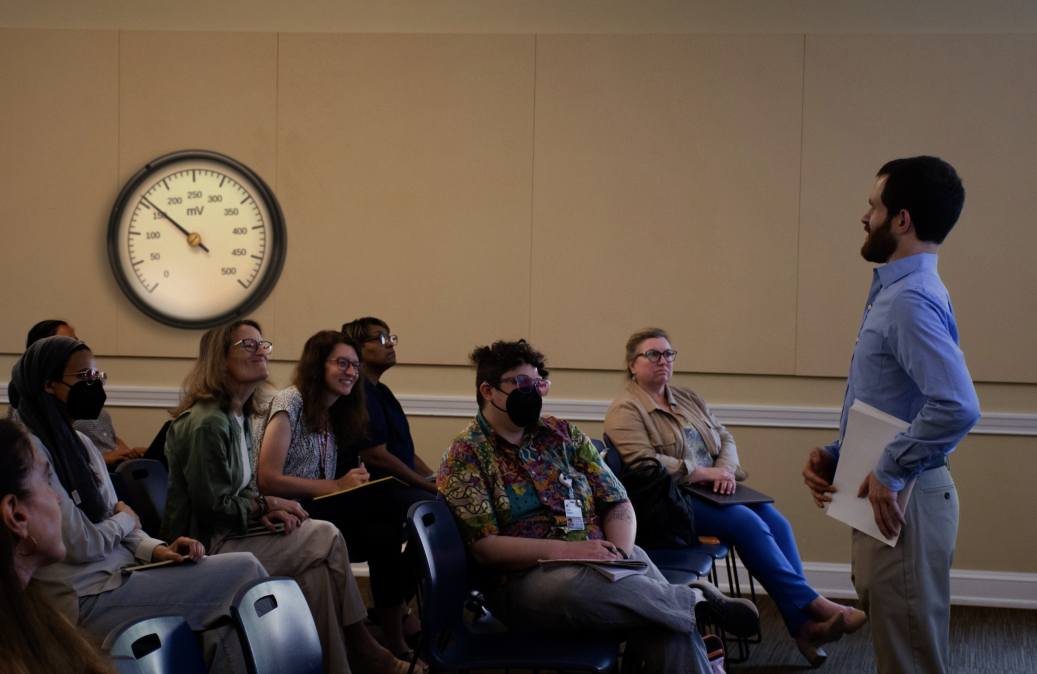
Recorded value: 160 mV
